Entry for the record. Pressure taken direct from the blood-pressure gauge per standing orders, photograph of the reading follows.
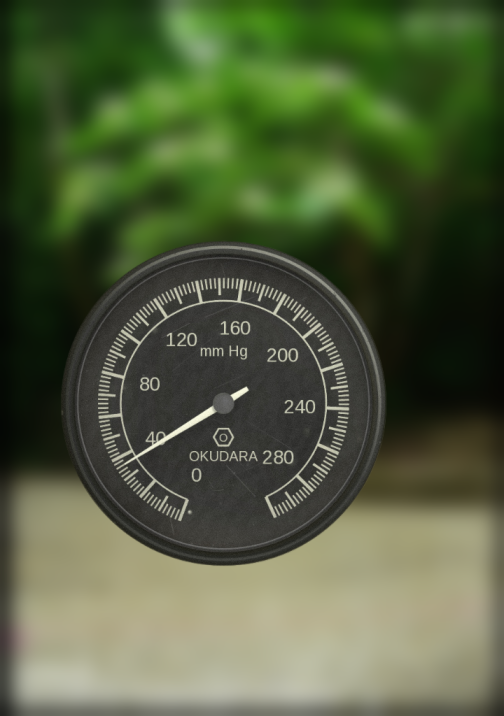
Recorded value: 36 mmHg
